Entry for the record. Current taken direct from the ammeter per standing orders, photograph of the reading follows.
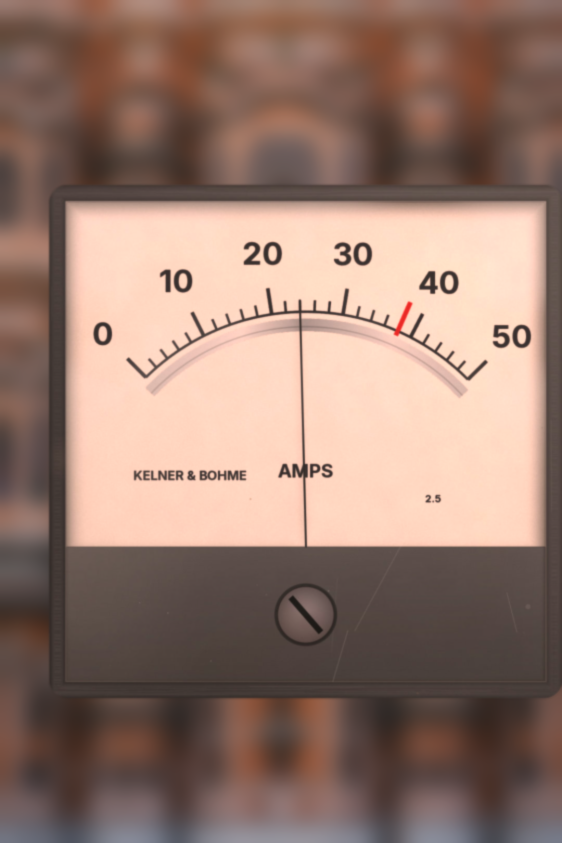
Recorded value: 24 A
